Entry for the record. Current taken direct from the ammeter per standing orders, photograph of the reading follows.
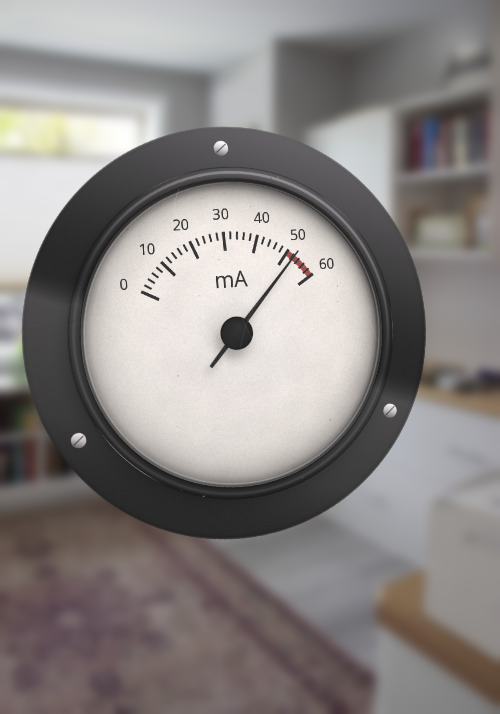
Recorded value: 52 mA
